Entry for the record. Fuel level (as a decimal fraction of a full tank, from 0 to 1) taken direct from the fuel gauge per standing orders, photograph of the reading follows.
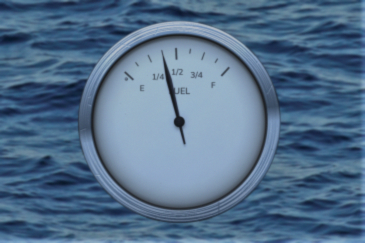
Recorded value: 0.375
